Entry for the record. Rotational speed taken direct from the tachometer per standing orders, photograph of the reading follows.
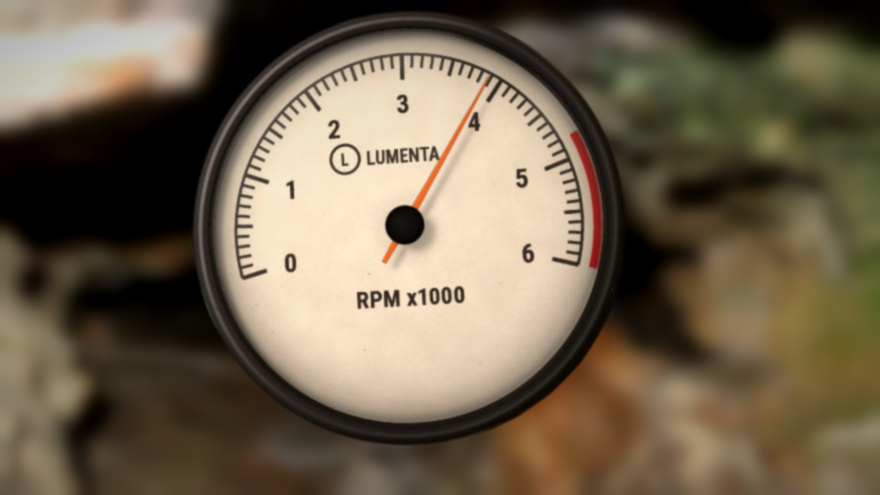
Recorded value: 3900 rpm
